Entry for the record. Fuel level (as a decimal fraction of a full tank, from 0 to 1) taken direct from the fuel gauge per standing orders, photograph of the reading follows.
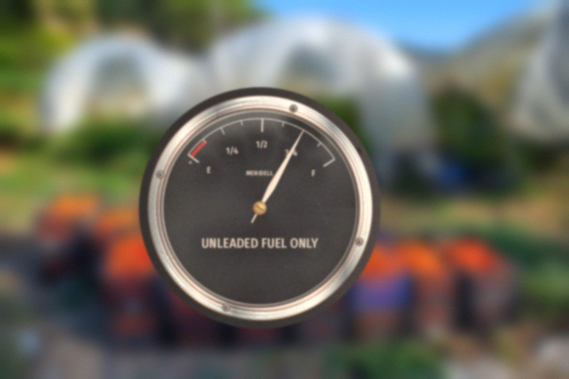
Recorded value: 0.75
